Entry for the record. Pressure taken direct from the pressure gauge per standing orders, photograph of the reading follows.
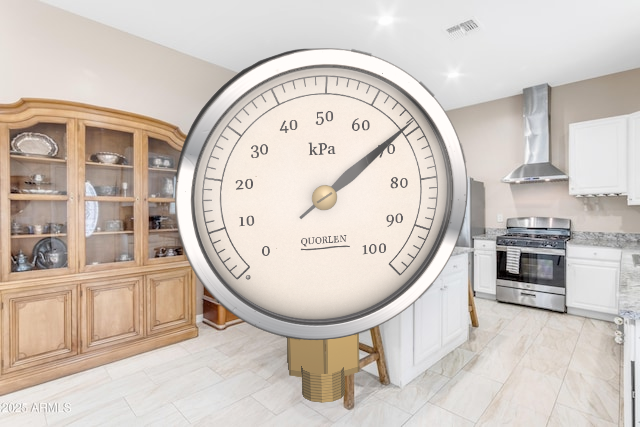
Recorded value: 68 kPa
